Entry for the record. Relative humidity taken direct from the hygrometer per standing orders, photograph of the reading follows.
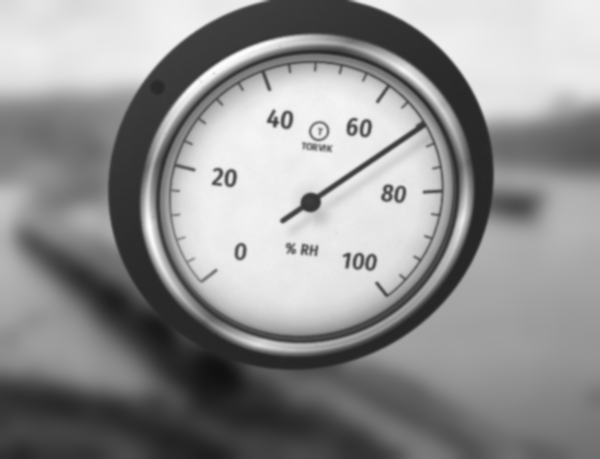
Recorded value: 68 %
